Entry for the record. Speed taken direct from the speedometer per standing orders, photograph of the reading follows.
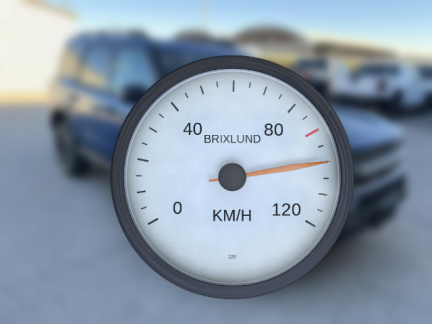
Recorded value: 100 km/h
